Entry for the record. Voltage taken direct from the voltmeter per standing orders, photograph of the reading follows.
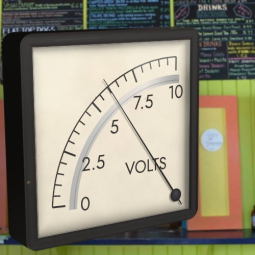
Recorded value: 6 V
